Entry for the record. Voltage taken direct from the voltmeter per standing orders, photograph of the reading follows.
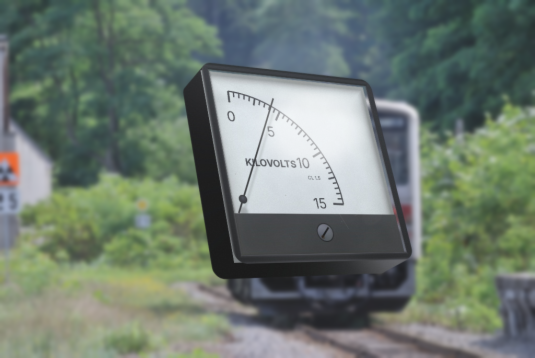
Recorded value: 4 kV
